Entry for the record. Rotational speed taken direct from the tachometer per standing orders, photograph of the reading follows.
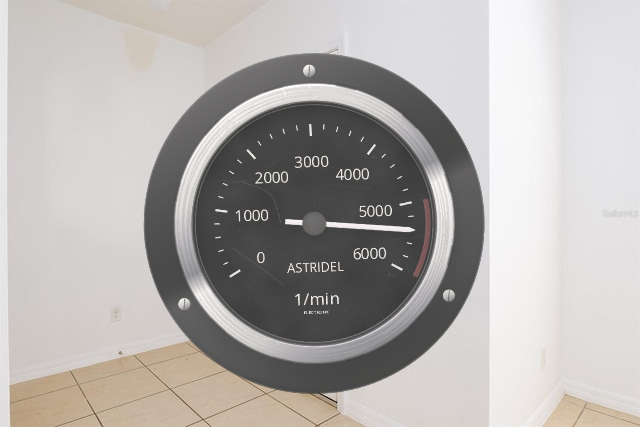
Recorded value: 5400 rpm
